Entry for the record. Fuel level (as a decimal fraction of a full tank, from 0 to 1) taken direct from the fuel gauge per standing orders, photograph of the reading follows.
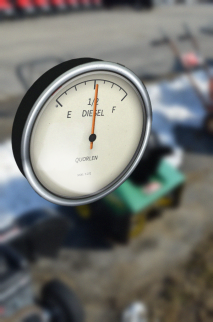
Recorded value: 0.5
